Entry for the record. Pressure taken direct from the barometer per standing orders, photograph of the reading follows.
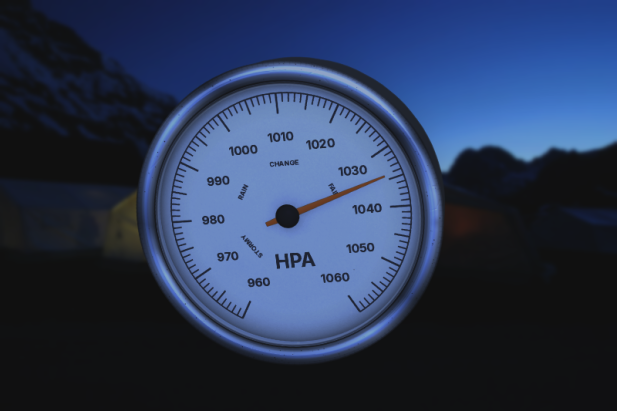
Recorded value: 1034 hPa
